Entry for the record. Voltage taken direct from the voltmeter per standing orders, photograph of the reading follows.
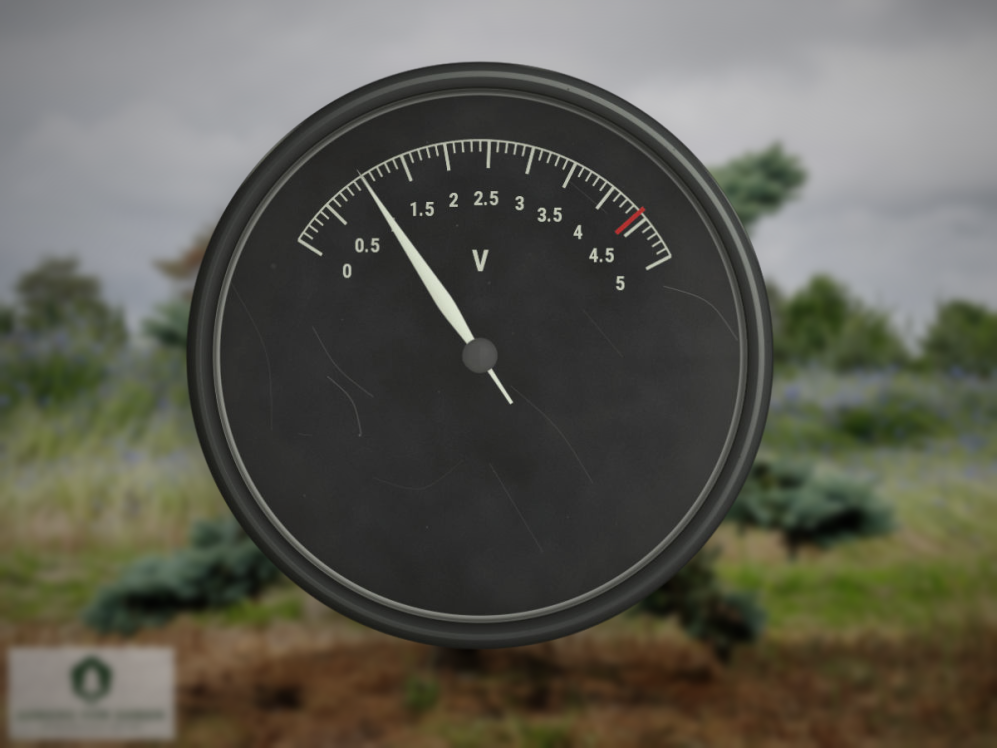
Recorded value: 1 V
